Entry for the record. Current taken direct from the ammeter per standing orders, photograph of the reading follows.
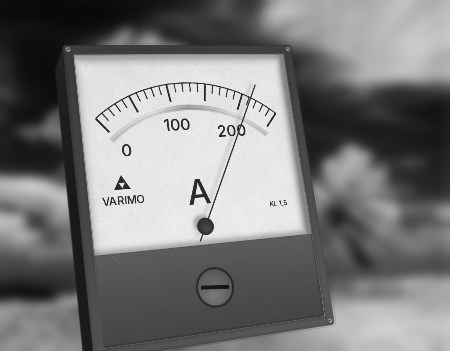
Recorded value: 210 A
